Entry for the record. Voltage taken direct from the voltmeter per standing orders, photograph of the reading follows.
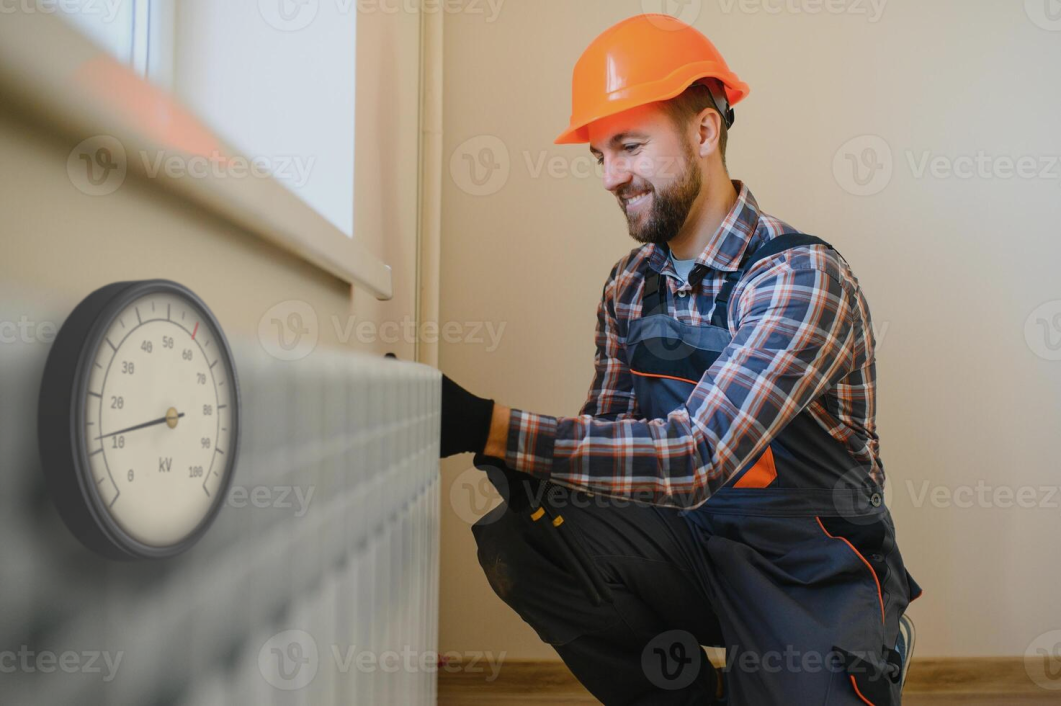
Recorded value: 12.5 kV
